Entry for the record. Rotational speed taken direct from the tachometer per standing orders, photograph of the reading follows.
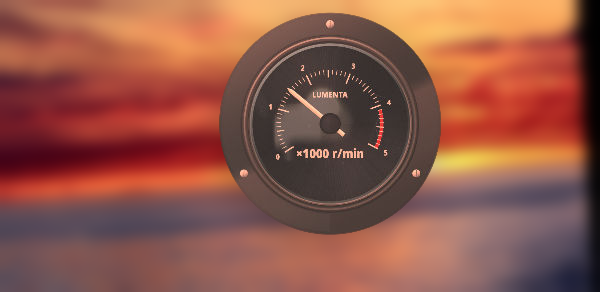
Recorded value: 1500 rpm
